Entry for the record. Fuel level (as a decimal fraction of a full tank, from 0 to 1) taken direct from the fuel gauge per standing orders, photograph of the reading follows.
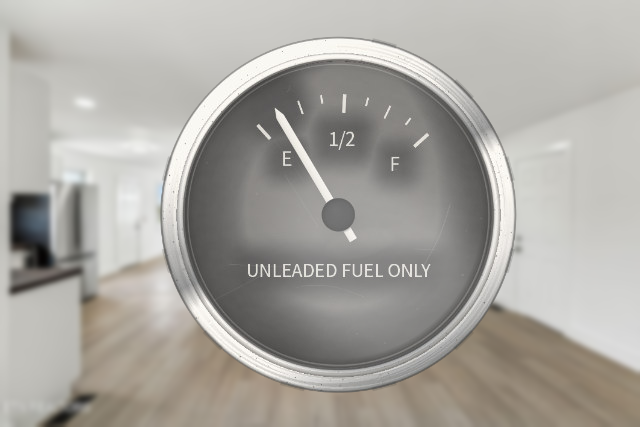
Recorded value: 0.125
